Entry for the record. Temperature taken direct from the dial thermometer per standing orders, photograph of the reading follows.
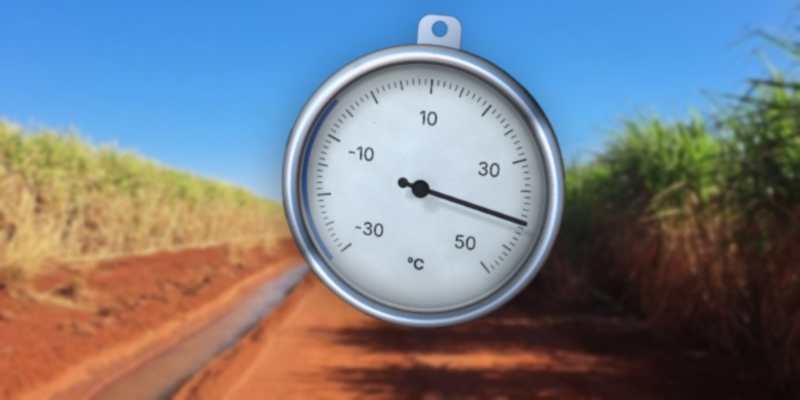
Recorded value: 40 °C
